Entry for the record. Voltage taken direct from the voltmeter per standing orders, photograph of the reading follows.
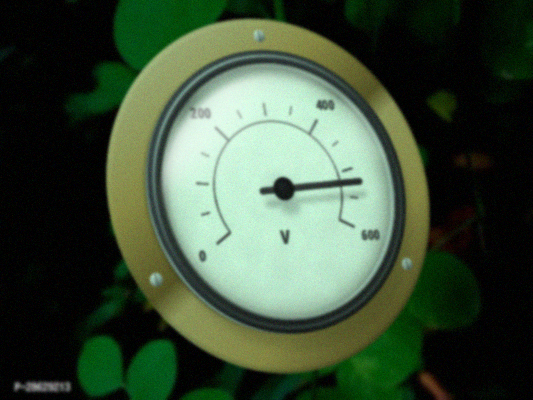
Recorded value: 525 V
